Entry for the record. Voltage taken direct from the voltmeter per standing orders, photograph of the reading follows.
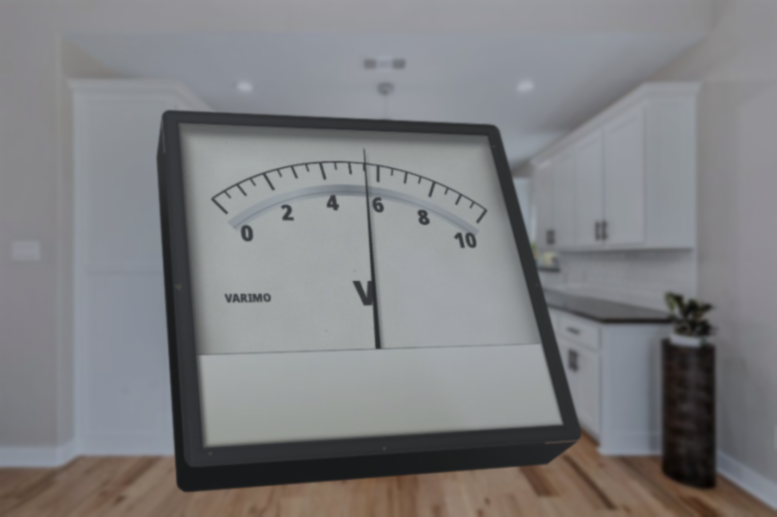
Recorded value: 5.5 V
